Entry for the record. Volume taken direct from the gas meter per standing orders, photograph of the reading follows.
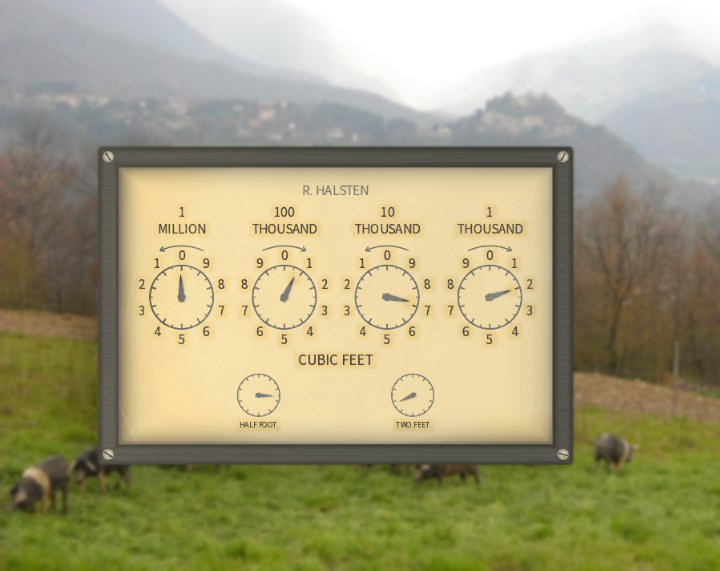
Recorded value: 7200 ft³
